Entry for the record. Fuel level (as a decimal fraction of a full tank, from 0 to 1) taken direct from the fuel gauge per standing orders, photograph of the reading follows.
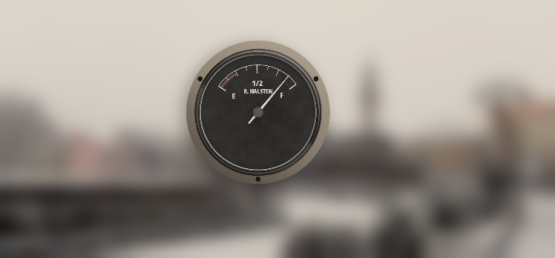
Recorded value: 0.875
